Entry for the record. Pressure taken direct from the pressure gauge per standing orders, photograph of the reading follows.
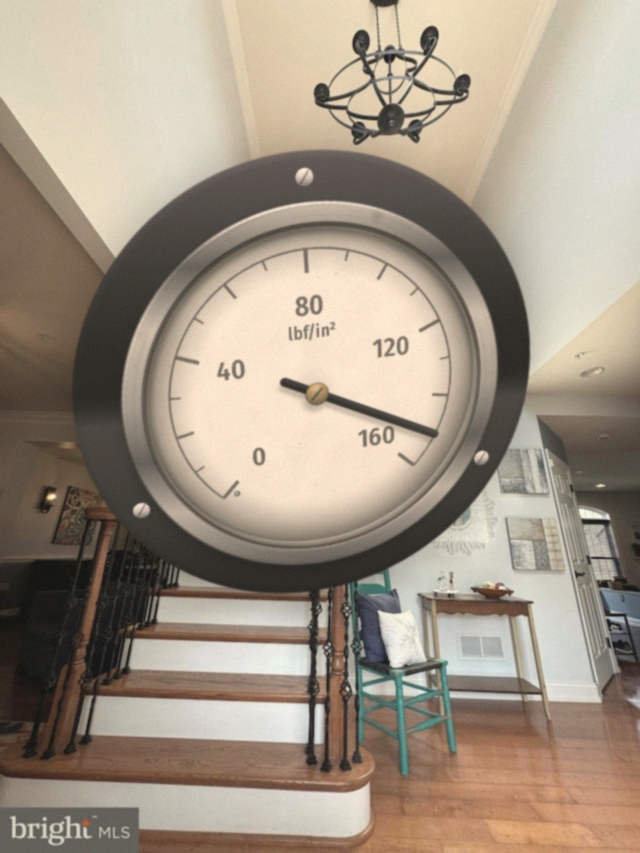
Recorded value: 150 psi
